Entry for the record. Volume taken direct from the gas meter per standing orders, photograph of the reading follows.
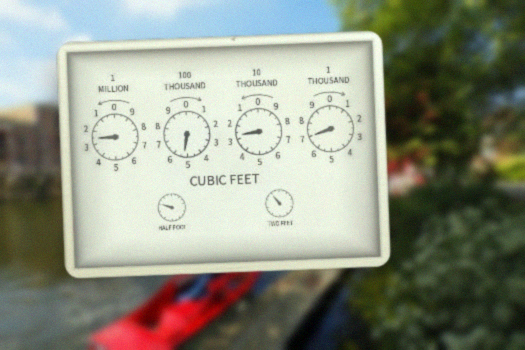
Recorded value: 252700 ft³
